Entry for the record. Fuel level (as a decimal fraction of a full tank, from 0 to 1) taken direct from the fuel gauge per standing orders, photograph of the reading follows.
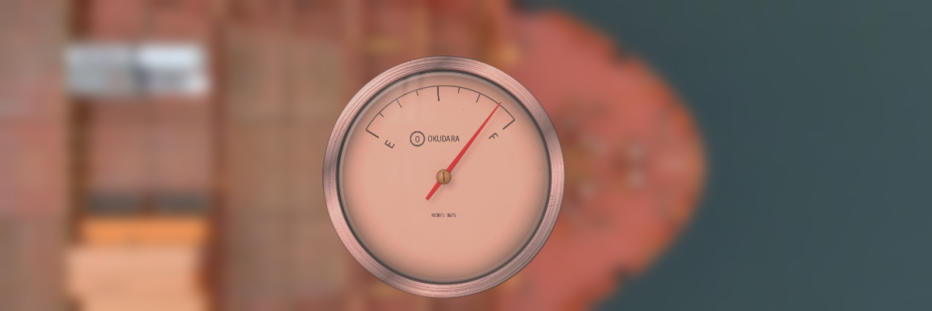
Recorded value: 0.875
